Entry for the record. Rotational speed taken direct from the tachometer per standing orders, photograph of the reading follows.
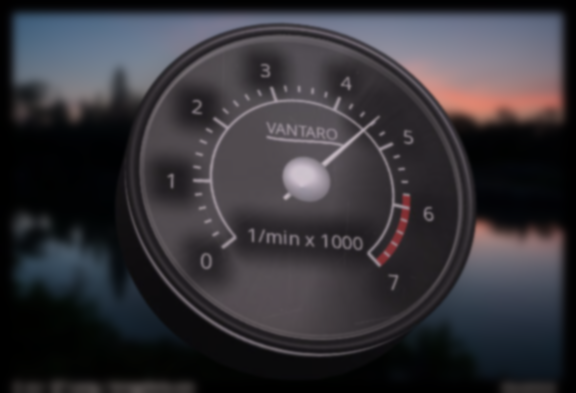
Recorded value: 4600 rpm
